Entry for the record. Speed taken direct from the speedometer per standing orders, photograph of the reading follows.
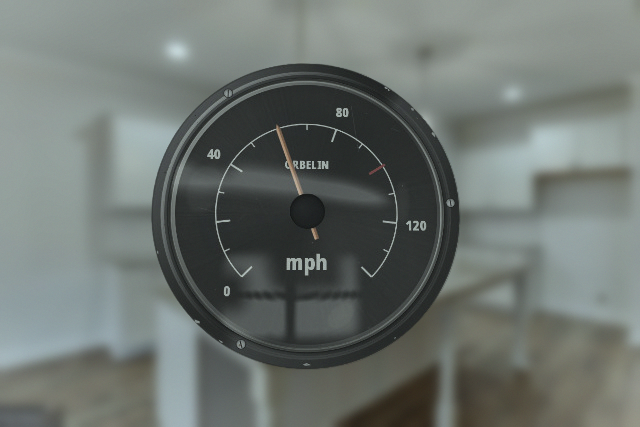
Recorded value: 60 mph
